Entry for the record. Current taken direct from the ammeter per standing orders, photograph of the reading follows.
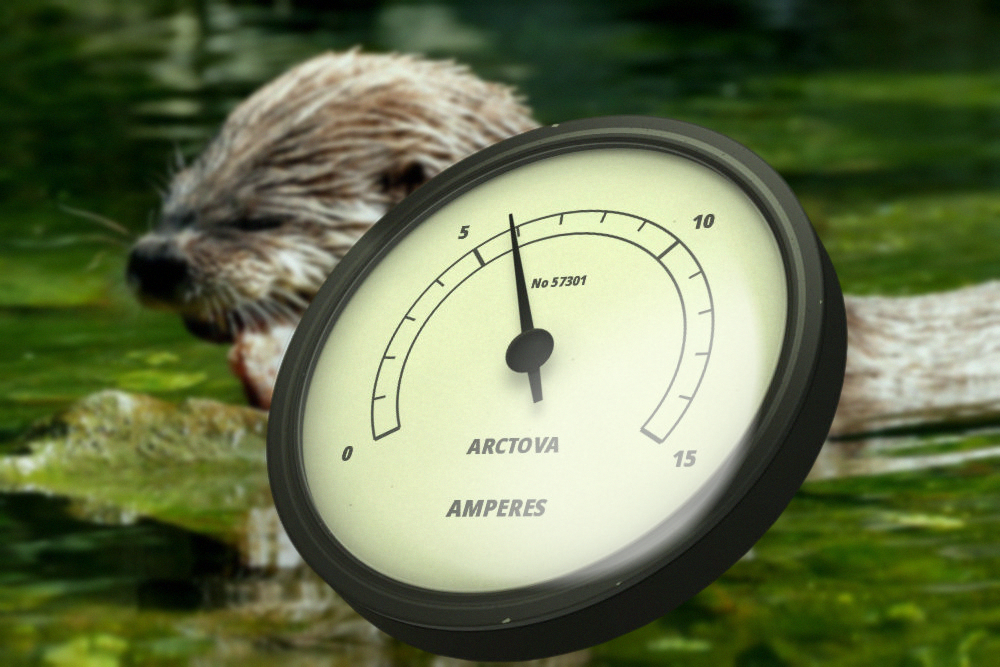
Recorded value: 6 A
